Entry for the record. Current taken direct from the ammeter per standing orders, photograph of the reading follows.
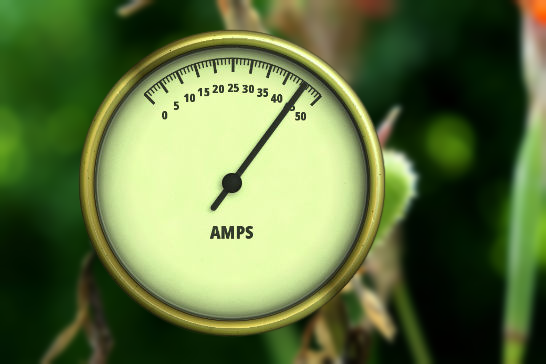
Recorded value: 45 A
